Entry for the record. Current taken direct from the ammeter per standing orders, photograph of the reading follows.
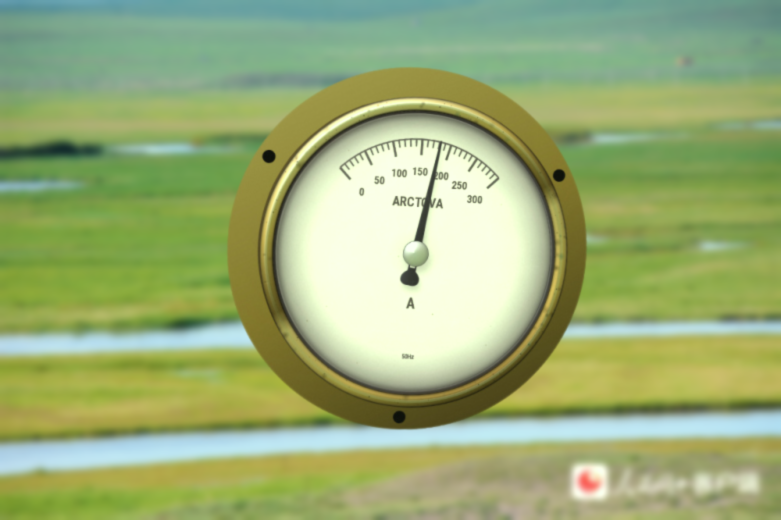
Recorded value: 180 A
